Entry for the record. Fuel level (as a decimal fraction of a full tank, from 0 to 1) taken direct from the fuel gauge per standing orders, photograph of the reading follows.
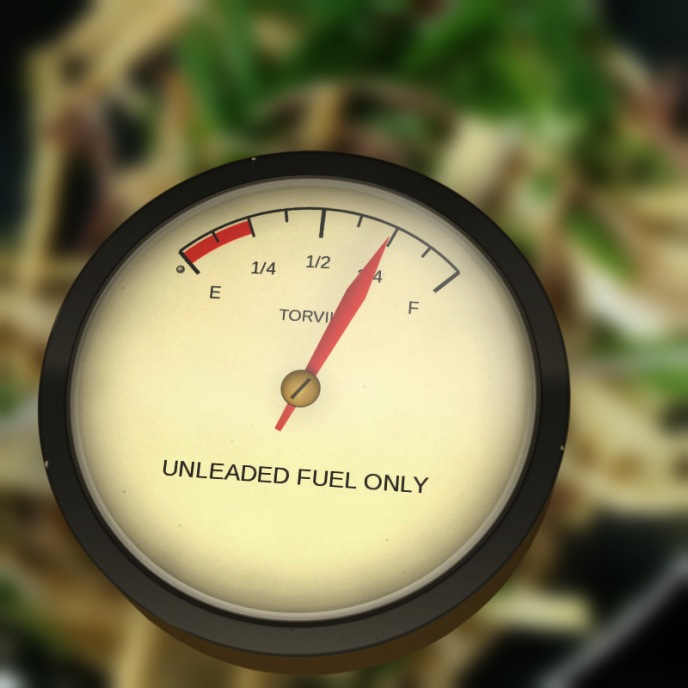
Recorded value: 0.75
